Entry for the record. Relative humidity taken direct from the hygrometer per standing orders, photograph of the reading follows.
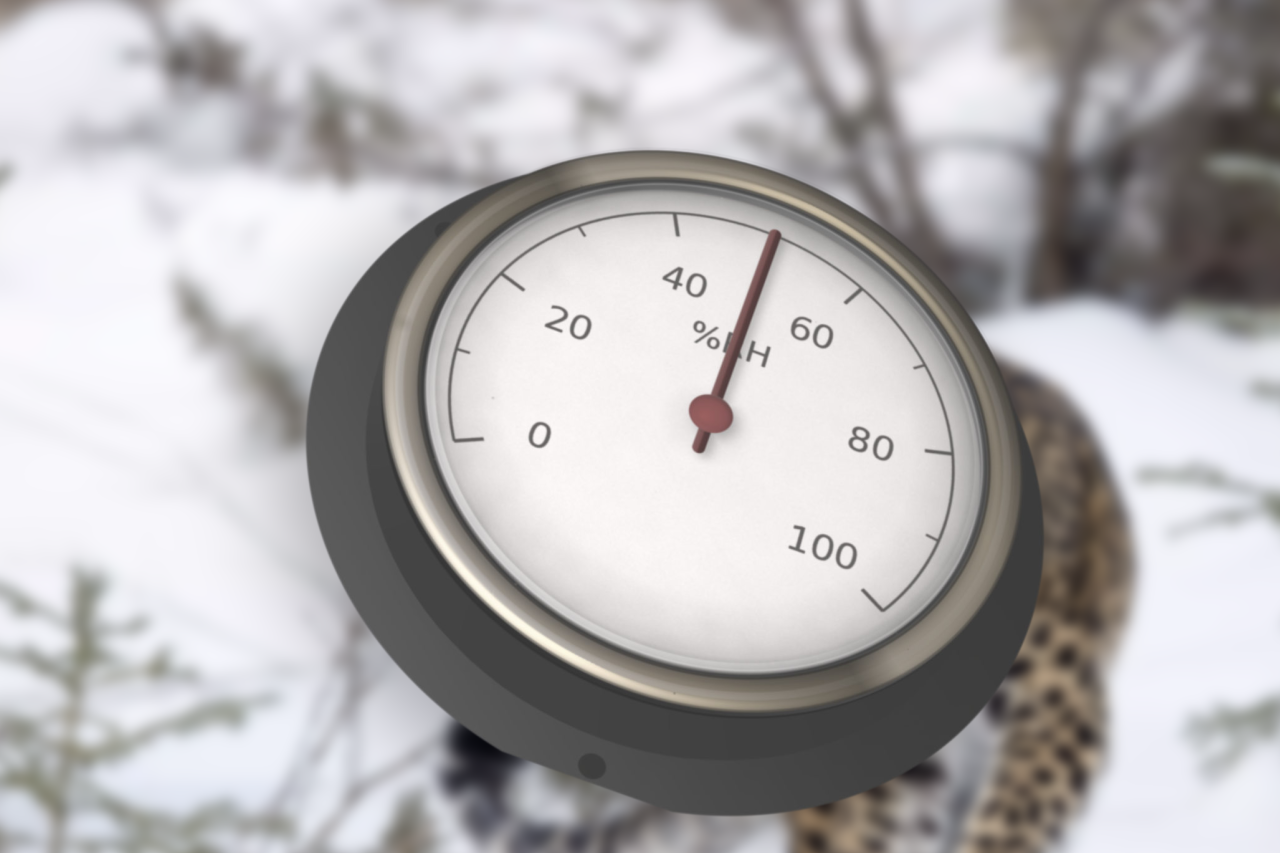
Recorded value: 50 %
